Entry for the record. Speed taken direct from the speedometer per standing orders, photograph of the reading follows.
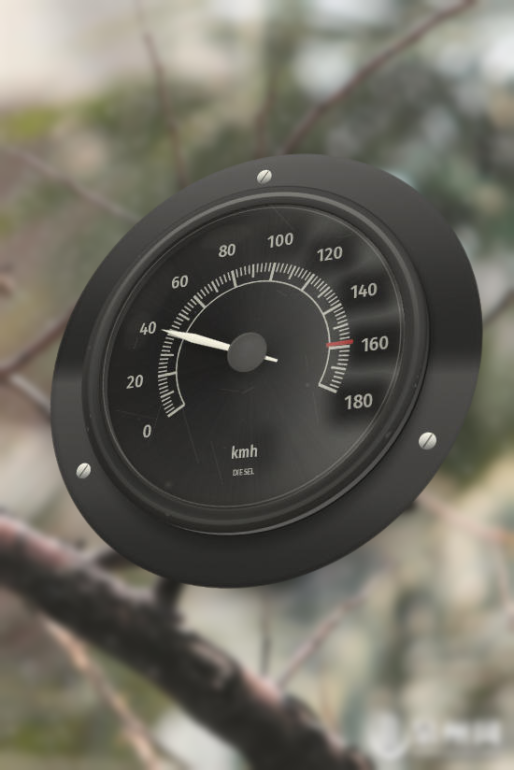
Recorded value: 40 km/h
